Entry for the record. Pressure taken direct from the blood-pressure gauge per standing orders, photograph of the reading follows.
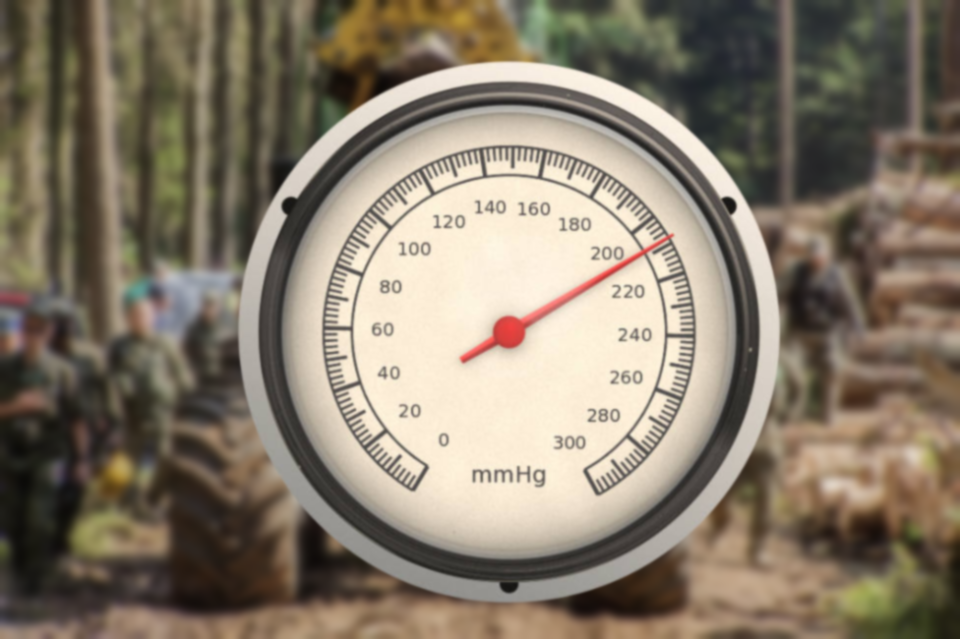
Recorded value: 208 mmHg
